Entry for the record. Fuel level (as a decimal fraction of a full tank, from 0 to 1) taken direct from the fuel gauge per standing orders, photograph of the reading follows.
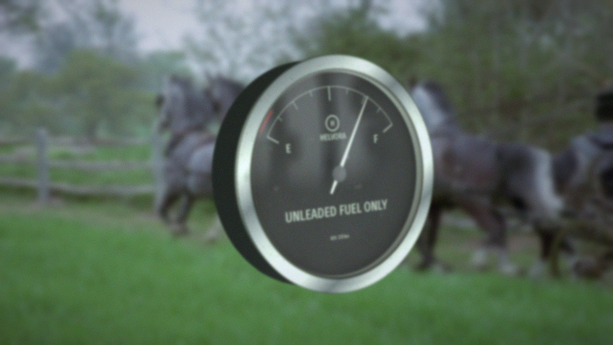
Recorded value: 0.75
